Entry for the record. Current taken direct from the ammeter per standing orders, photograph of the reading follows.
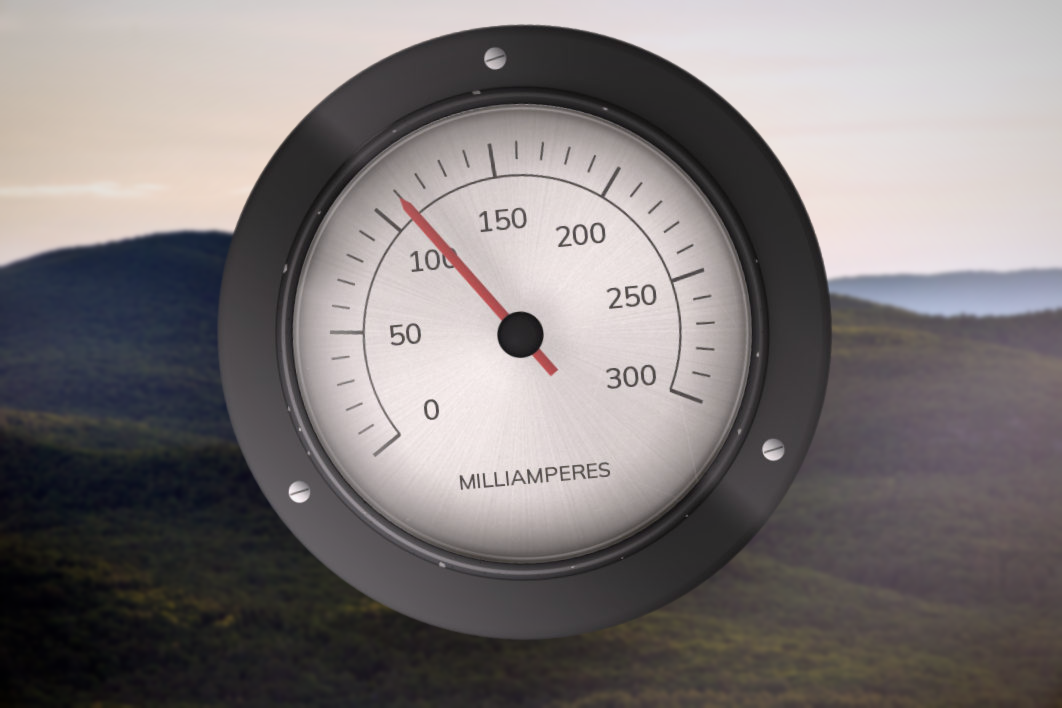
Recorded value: 110 mA
